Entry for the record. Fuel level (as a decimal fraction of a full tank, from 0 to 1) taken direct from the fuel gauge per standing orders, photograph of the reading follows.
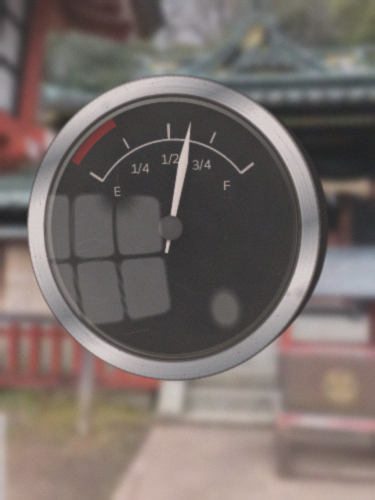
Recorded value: 0.625
